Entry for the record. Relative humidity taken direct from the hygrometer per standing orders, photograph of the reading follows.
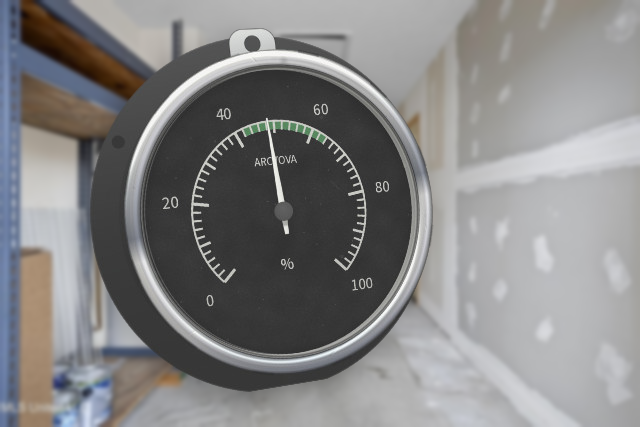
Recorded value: 48 %
